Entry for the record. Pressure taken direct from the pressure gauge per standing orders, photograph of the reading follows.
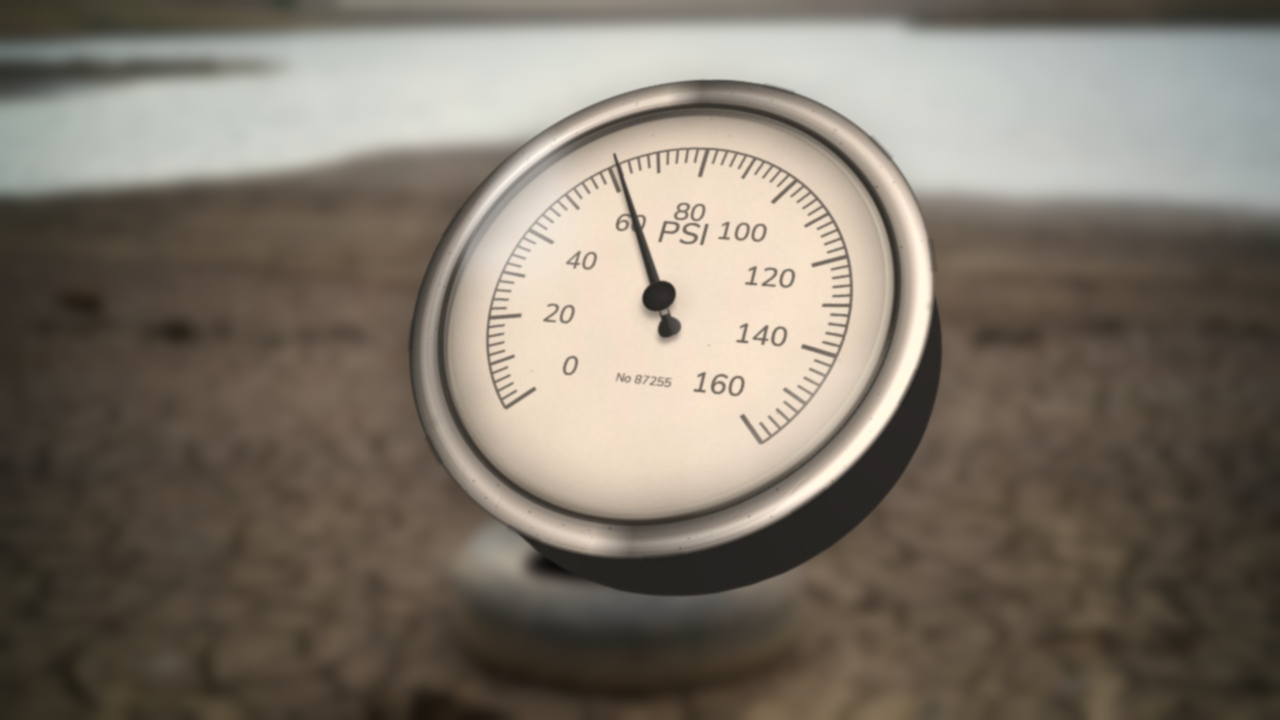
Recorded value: 62 psi
